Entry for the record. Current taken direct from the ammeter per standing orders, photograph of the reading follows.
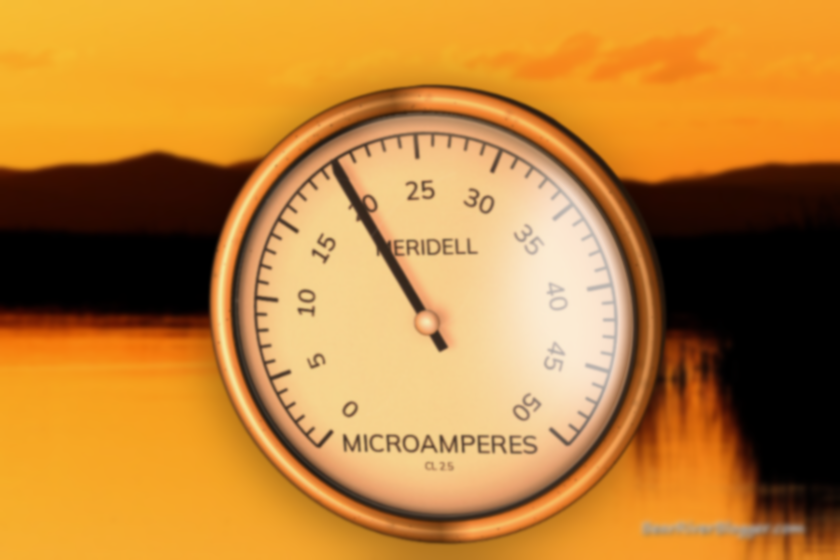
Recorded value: 20 µA
